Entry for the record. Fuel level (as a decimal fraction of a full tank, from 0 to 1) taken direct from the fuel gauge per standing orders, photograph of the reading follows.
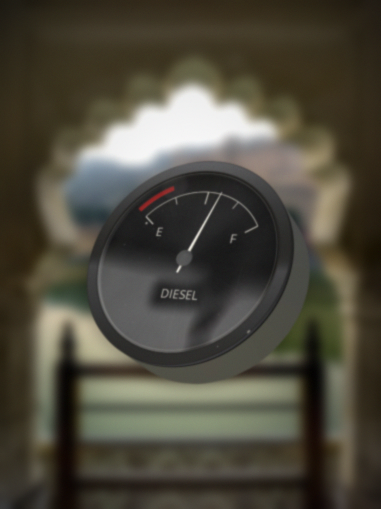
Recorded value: 0.625
